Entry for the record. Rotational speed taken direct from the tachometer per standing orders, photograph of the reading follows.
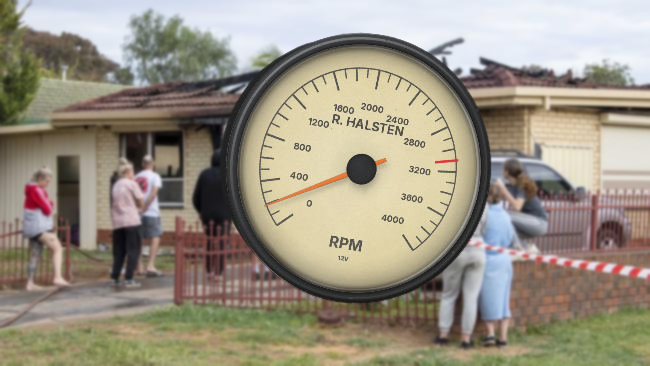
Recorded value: 200 rpm
